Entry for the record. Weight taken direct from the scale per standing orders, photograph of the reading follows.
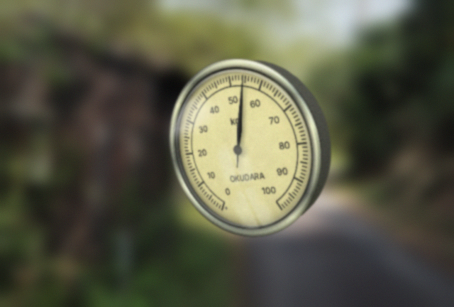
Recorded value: 55 kg
